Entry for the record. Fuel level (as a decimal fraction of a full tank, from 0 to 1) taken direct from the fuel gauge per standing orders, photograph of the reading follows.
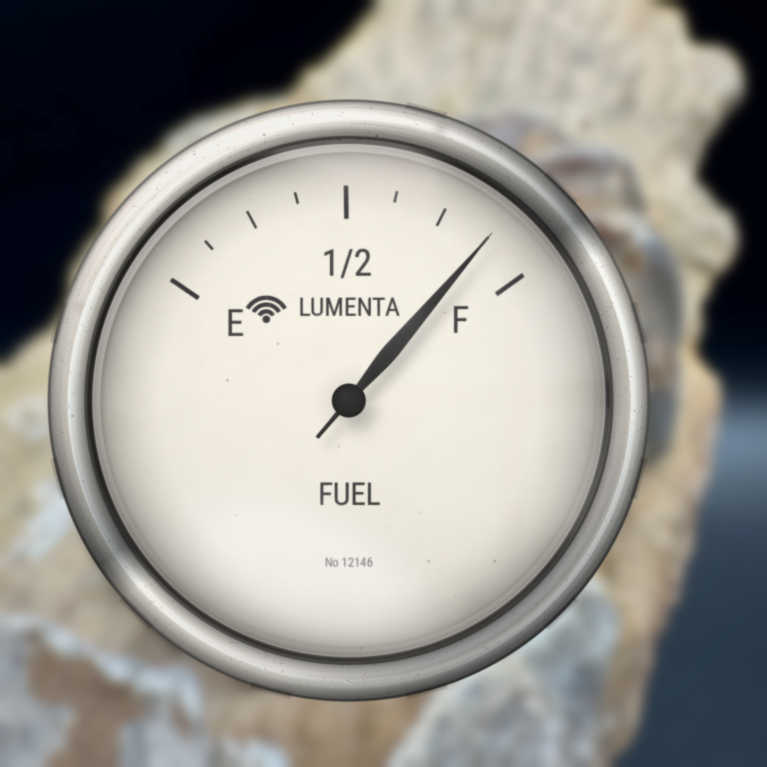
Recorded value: 0.875
